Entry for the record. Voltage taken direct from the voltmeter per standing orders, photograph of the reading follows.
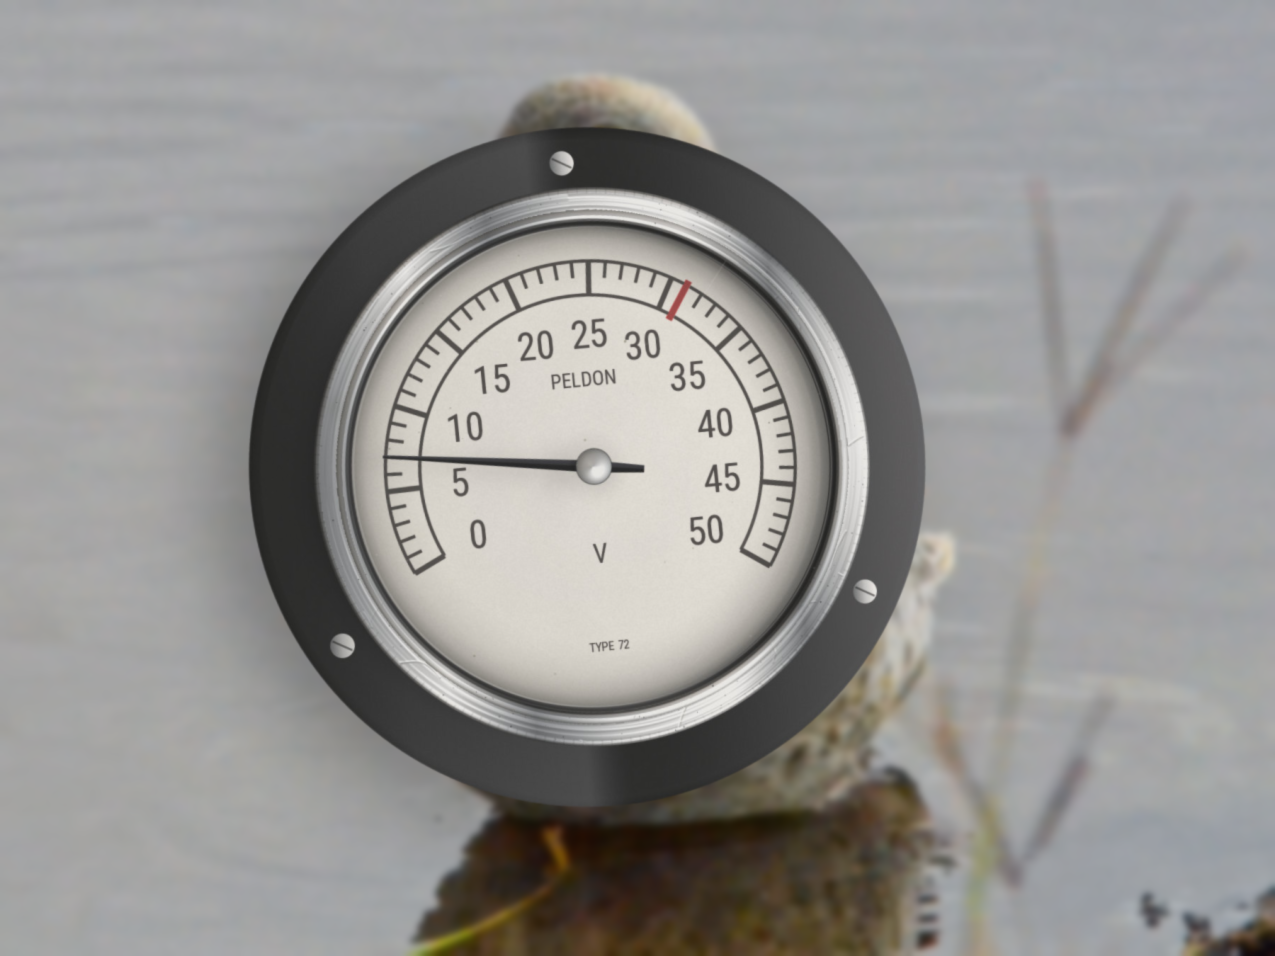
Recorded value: 7 V
